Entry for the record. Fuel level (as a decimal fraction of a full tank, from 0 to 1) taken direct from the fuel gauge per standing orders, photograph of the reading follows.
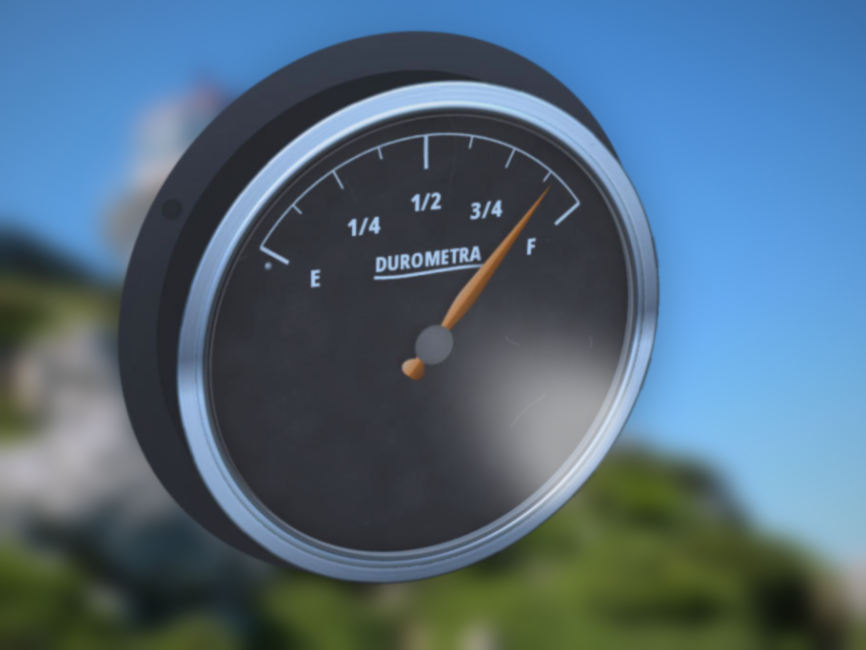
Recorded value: 0.875
